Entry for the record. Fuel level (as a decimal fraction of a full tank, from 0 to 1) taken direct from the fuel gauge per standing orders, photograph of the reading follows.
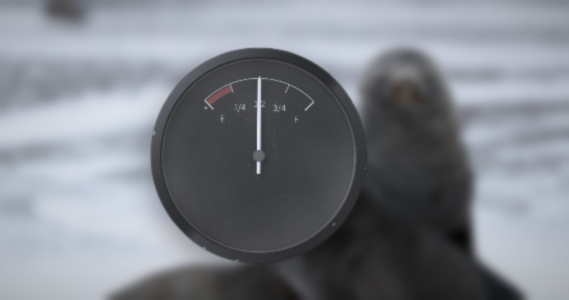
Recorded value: 0.5
